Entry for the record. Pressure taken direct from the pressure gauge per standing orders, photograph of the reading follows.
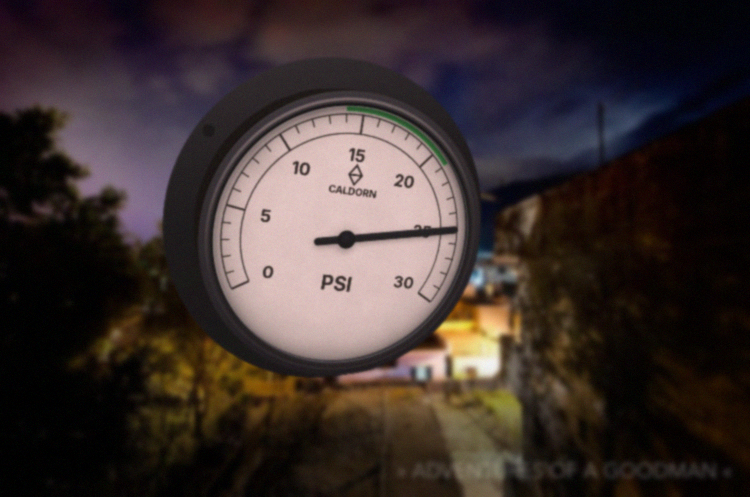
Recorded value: 25 psi
